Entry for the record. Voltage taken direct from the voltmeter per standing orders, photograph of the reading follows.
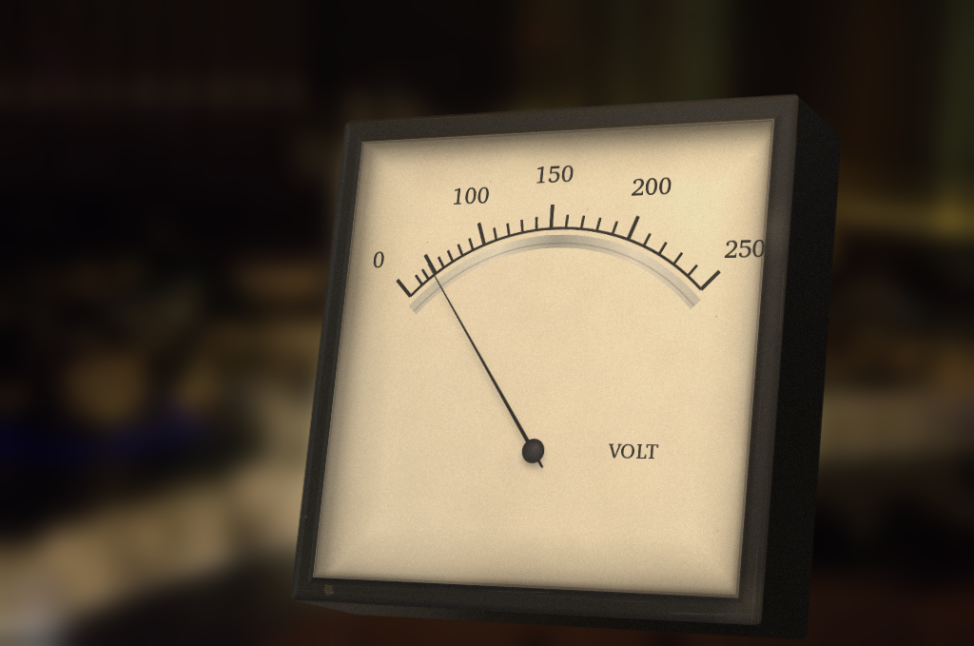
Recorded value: 50 V
